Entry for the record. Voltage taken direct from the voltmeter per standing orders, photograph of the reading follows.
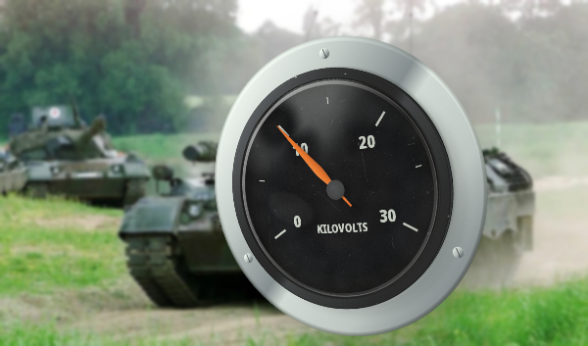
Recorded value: 10 kV
